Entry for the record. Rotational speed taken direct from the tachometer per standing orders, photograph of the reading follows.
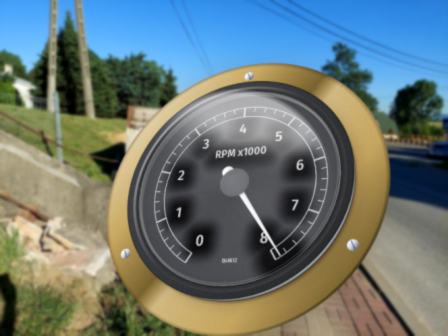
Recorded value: 7900 rpm
